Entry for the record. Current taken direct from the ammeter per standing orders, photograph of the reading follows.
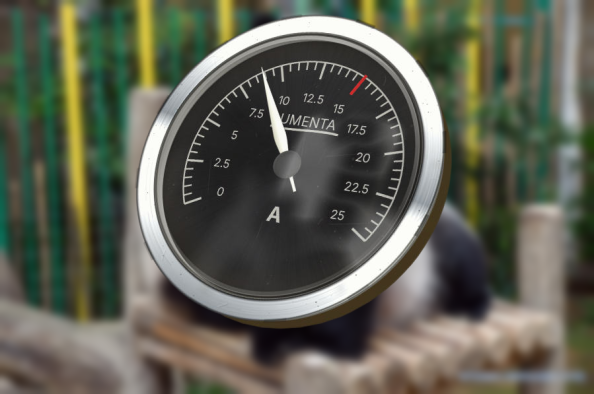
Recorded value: 9 A
